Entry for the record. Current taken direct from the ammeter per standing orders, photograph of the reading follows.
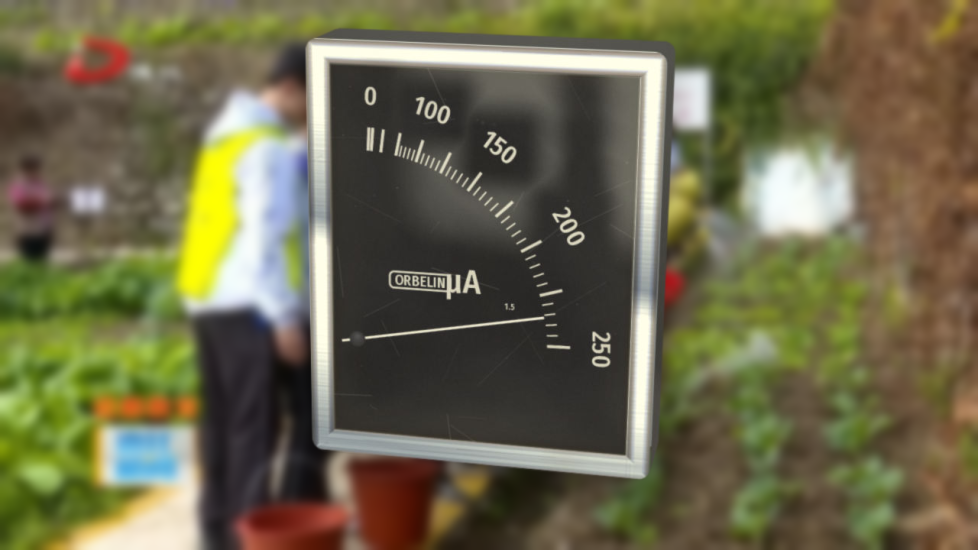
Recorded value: 235 µA
